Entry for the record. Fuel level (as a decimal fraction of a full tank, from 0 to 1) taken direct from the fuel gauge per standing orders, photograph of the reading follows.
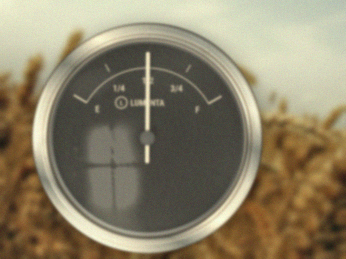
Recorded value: 0.5
